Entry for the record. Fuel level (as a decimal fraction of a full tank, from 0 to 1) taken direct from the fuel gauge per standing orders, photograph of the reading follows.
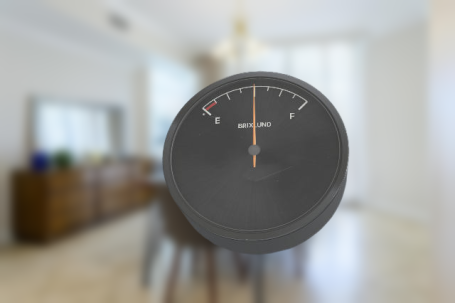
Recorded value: 0.5
